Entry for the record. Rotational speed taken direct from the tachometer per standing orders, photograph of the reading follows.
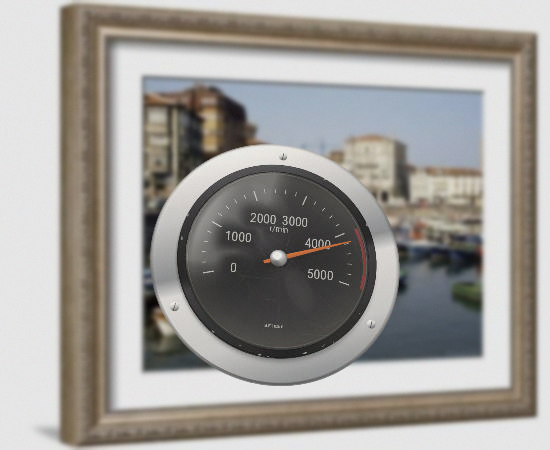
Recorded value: 4200 rpm
